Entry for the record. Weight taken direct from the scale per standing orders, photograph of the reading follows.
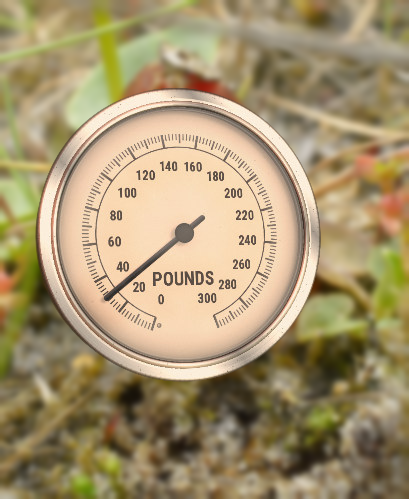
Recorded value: 30 lb
